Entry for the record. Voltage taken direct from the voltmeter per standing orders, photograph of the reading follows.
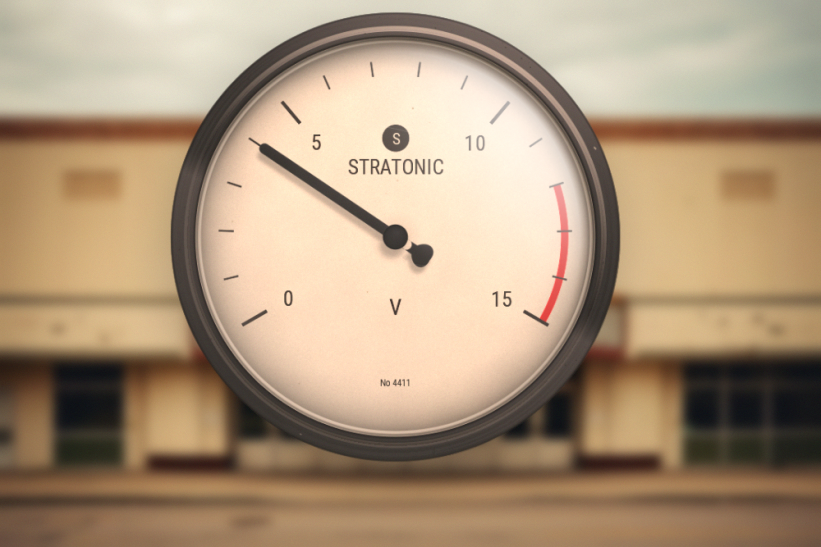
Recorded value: 4 V
